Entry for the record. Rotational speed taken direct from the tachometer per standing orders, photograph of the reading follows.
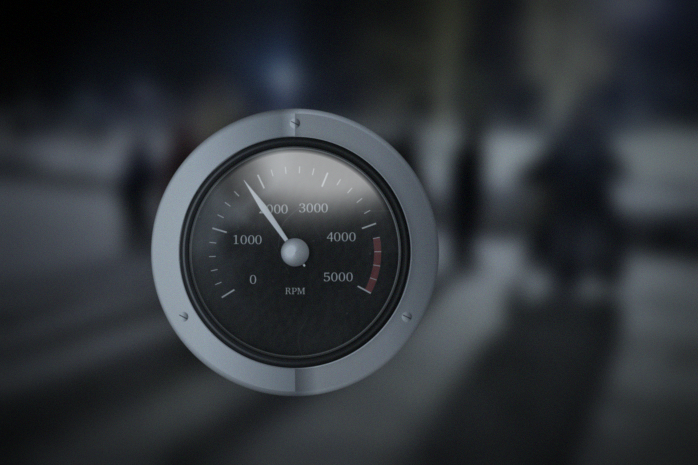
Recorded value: 1800 rpm
